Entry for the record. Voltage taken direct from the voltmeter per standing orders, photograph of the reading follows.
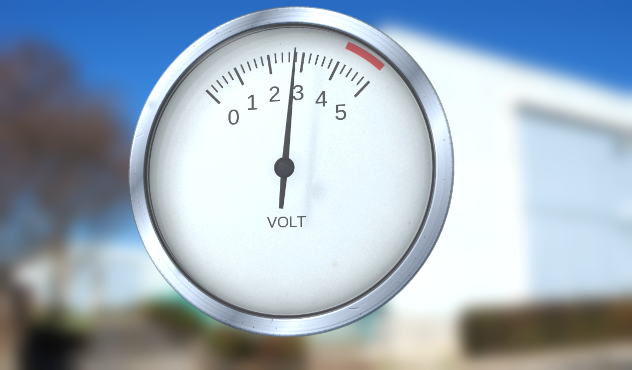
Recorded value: 2.8 V
